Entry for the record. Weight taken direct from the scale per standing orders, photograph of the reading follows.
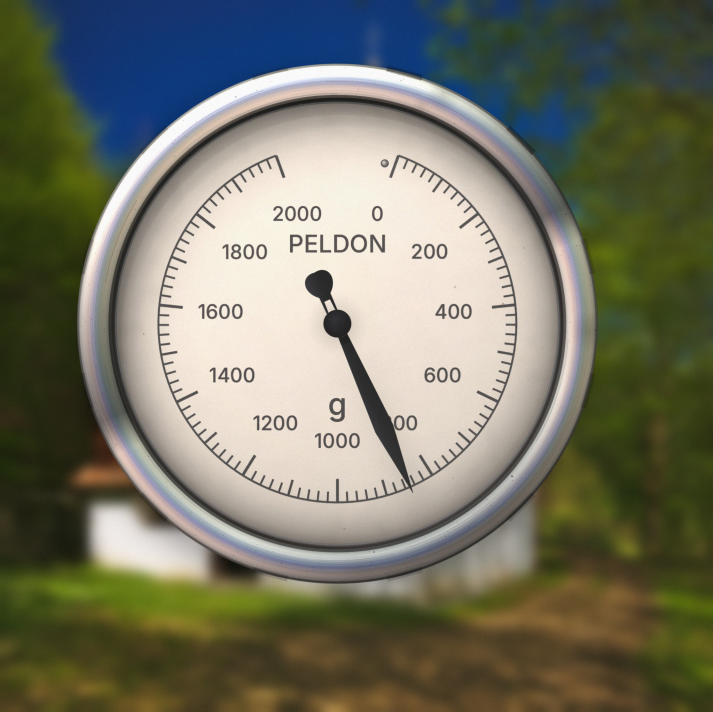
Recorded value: 850 g
